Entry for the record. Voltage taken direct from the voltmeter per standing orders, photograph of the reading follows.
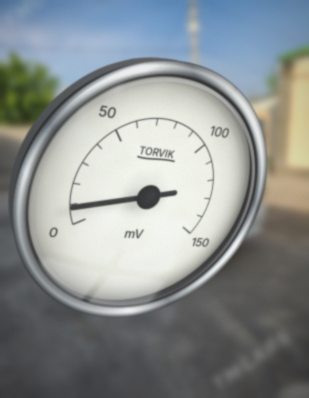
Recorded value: 10 mV
